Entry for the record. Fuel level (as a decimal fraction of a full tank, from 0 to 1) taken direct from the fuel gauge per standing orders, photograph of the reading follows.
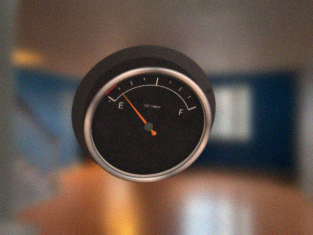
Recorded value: 0.125
